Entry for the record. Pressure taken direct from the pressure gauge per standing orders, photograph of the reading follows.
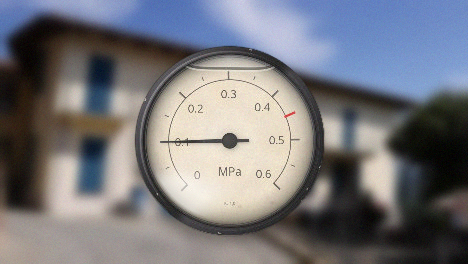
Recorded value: 0.1 MPa
